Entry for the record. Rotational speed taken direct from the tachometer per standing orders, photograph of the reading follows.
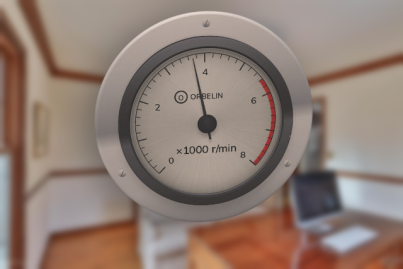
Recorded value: 3700 rpm
